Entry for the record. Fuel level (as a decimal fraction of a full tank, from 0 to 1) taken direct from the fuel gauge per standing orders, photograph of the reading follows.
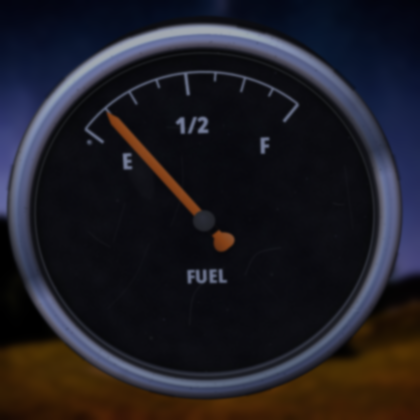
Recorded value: 0.125
